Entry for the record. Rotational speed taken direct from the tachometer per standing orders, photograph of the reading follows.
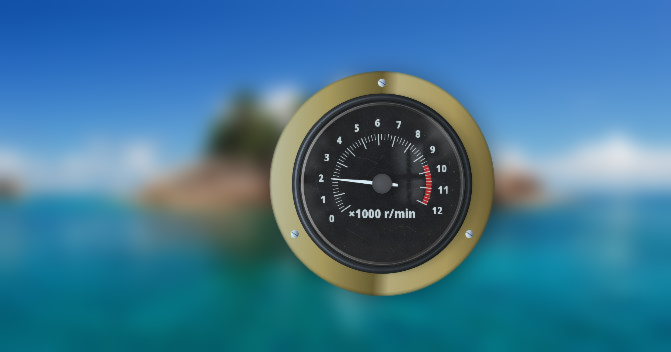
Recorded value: 2000 rpm
